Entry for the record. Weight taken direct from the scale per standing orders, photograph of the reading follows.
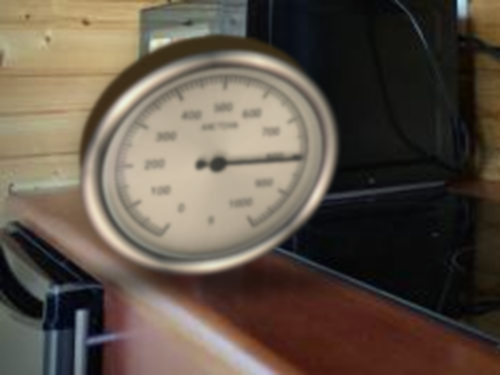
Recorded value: 800 g
